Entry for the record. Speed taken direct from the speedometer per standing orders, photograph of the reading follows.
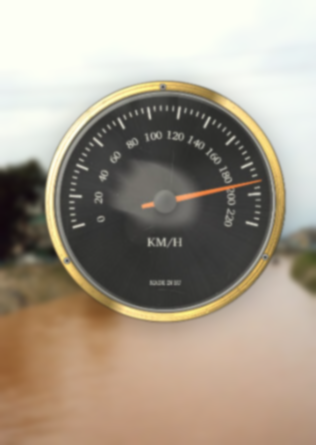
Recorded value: 192 km/h
